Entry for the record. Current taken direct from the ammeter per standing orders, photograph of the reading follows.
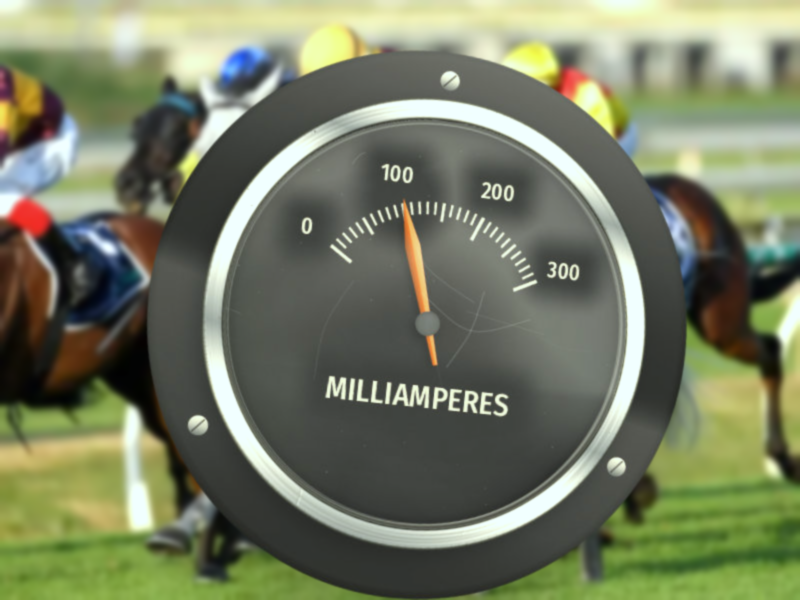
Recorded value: 100 mA
